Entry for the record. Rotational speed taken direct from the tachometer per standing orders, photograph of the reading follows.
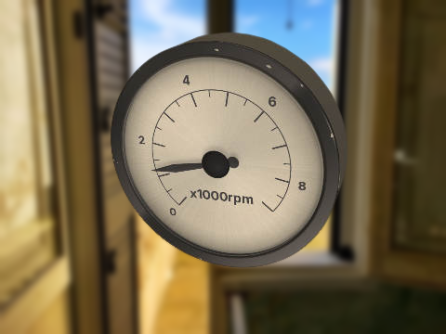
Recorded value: 1250 rpm
